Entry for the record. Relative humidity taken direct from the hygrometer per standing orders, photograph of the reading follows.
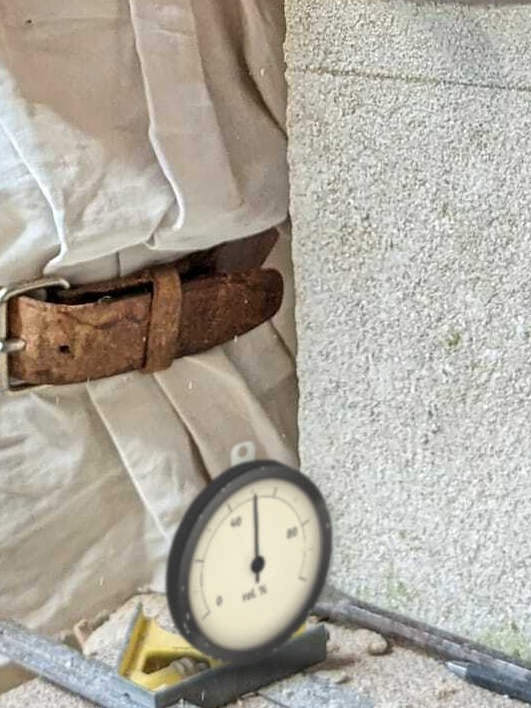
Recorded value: 50 %
